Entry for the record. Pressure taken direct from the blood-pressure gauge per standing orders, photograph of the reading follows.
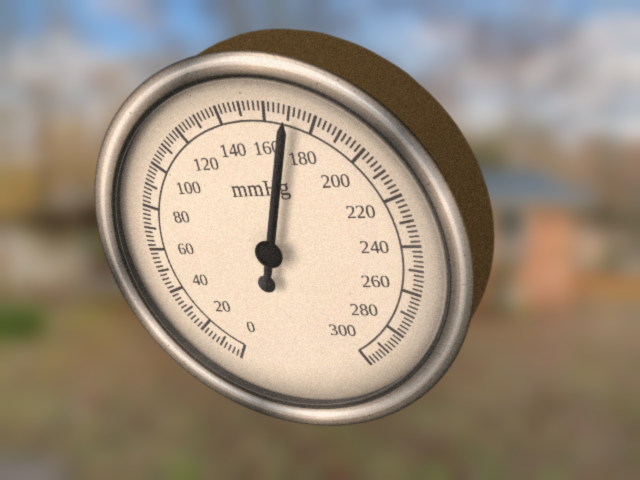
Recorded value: 170 mmHg
